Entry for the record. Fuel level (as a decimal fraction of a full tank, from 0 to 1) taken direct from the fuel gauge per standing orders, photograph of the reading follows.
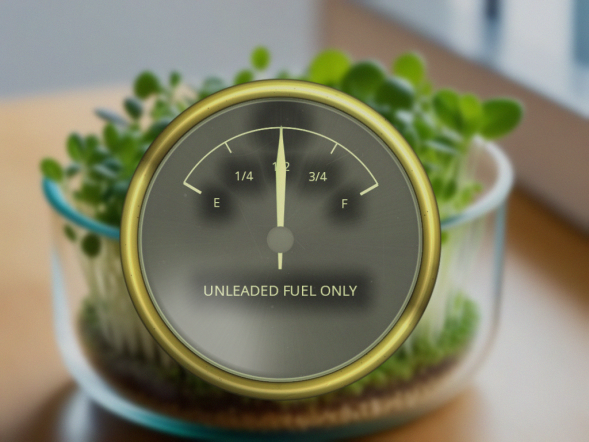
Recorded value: 0.5
